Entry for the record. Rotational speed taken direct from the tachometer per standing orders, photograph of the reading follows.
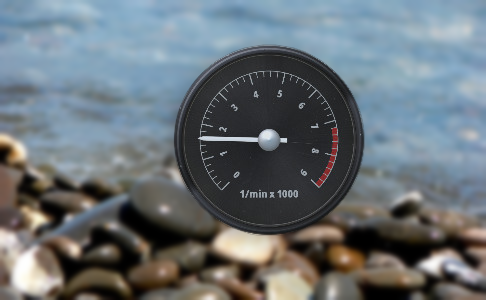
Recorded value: 1600 rpm
